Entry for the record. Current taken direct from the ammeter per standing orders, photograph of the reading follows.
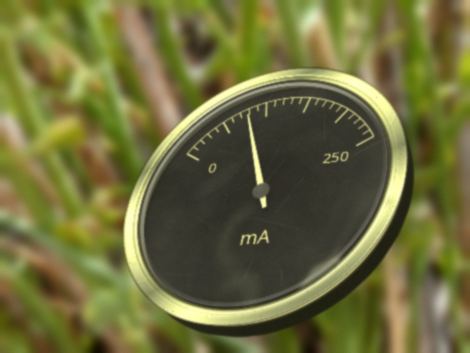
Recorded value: 80 mA
